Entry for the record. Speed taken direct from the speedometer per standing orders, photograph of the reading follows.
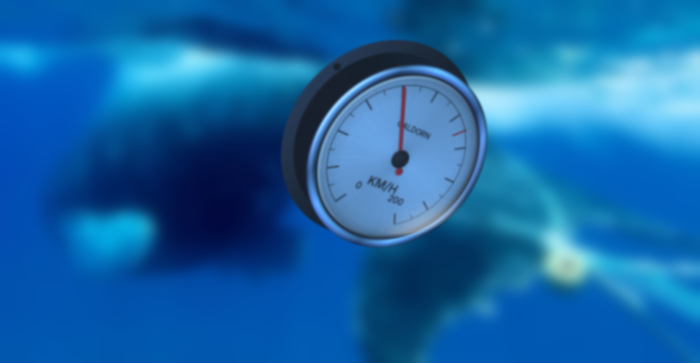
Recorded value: 80 km/h
